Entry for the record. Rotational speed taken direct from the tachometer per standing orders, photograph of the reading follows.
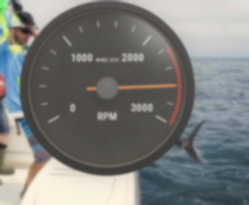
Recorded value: 2600 rpm
